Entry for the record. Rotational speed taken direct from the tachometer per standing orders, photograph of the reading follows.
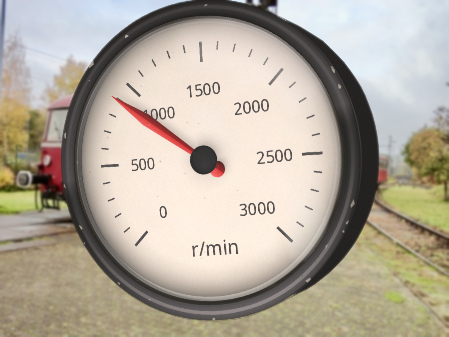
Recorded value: 900 rpm
